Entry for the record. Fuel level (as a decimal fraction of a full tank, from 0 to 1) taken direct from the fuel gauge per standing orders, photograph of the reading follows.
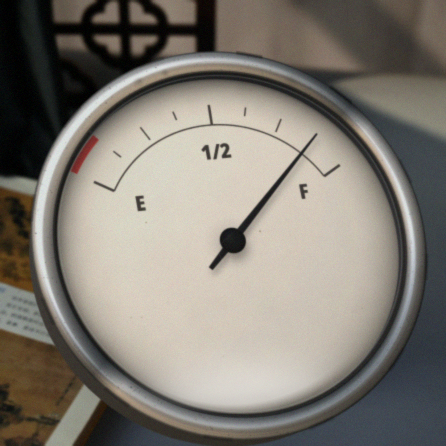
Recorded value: 0.875
